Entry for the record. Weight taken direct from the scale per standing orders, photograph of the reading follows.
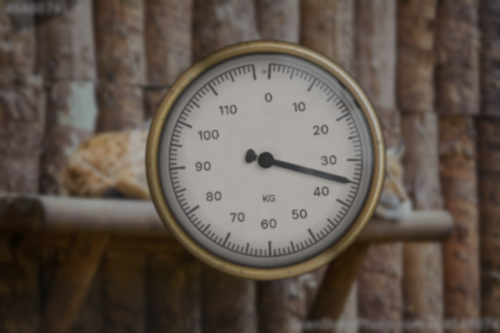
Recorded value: 35 kg
